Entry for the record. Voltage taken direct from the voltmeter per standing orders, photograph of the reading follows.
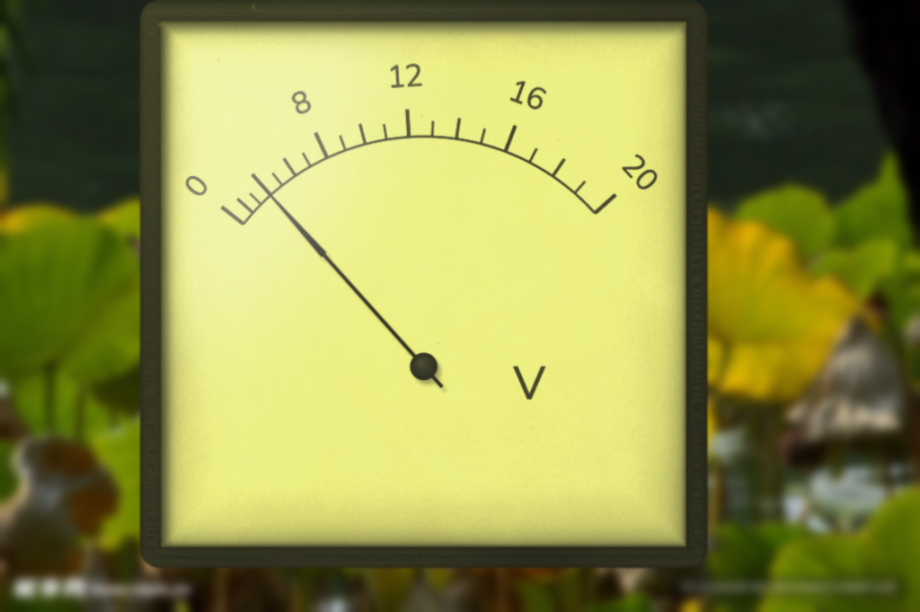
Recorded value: 4 V
